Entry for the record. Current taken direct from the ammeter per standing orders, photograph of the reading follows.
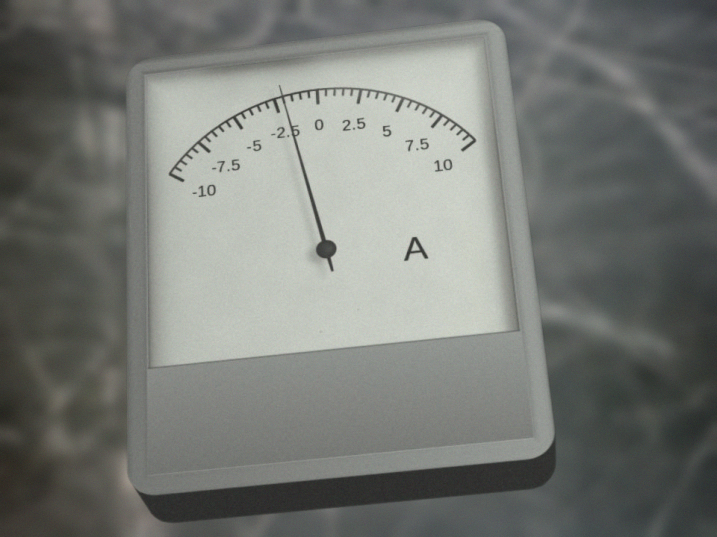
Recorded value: -2 A
